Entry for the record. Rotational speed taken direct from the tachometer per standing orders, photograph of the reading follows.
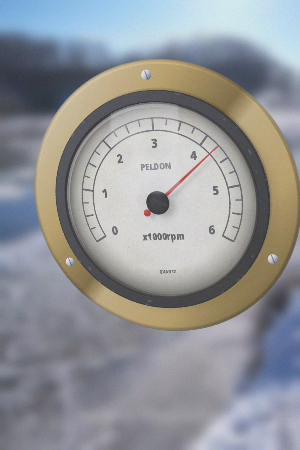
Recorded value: 4250 rpm
